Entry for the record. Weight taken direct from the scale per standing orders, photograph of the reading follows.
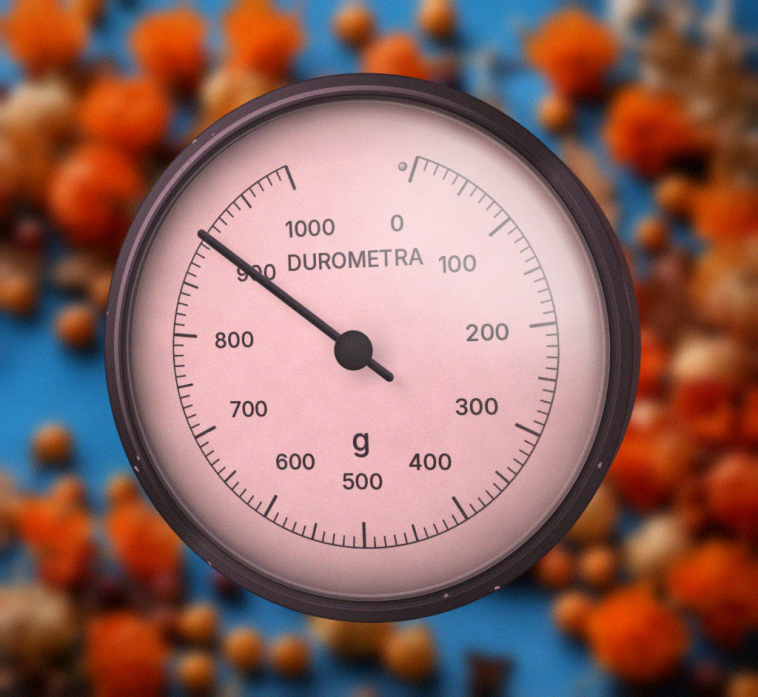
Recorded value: 900 g
